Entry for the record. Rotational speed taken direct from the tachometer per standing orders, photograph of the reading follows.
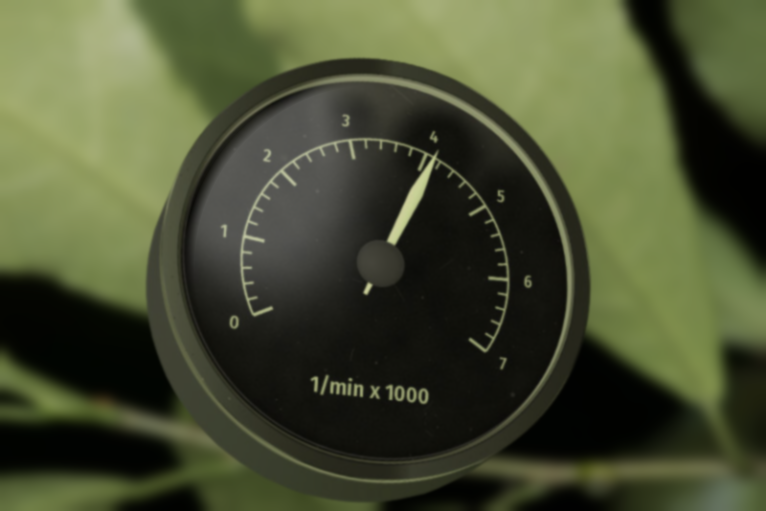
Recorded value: 4100 rpm
